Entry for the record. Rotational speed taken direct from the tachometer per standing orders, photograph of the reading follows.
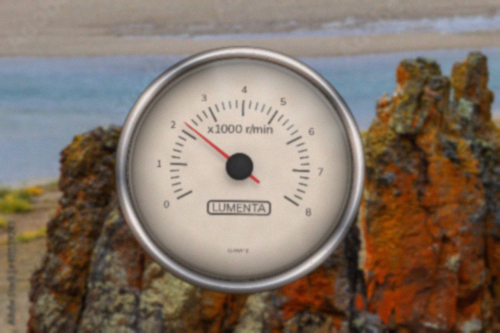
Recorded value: 2200 rpm
